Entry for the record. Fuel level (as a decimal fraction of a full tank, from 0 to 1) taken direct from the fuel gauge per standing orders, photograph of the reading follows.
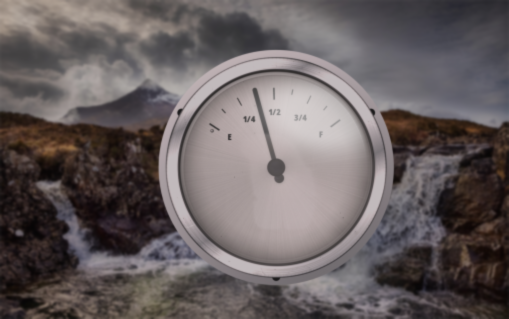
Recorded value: 0.375
